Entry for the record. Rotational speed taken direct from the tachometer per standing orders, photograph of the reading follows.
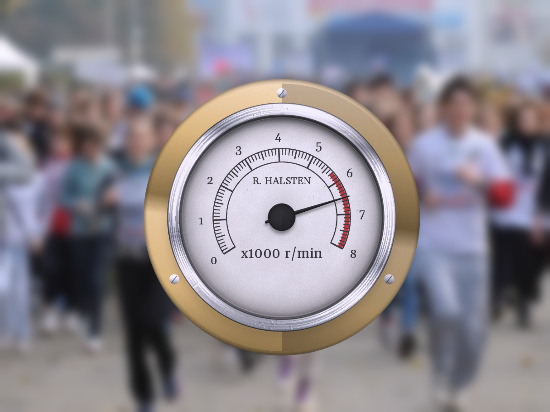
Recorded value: 6500 rpm
